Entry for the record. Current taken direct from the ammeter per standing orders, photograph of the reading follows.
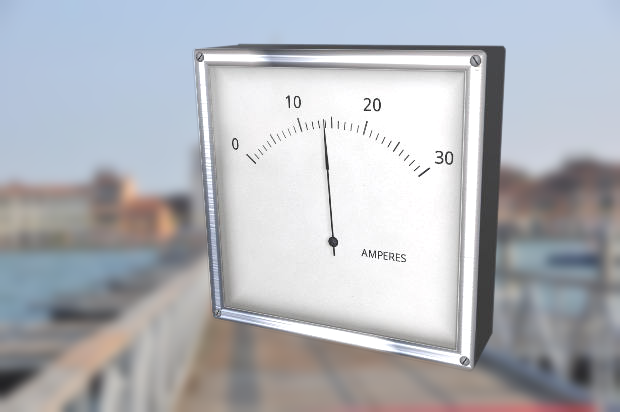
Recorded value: 14 A
